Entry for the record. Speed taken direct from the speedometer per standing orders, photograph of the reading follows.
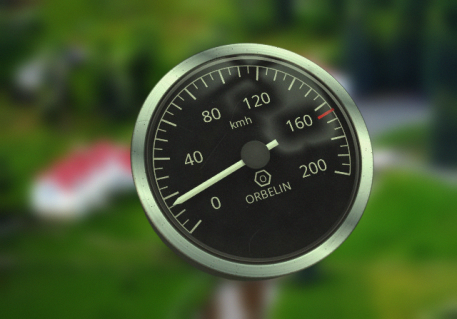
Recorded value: 15 km/h
